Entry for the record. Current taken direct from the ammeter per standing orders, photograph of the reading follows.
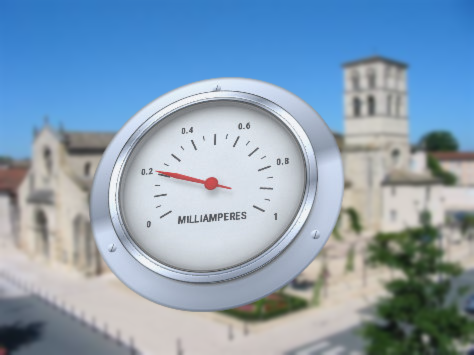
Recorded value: 0.2 mA
